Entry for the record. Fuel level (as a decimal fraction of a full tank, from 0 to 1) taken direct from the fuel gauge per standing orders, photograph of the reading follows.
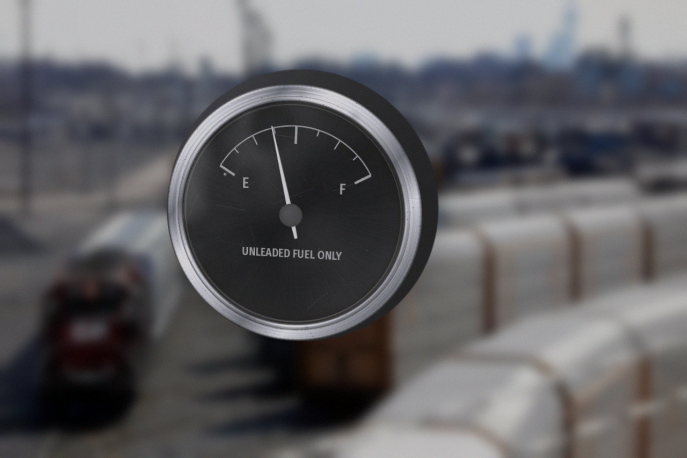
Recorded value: 0.375
